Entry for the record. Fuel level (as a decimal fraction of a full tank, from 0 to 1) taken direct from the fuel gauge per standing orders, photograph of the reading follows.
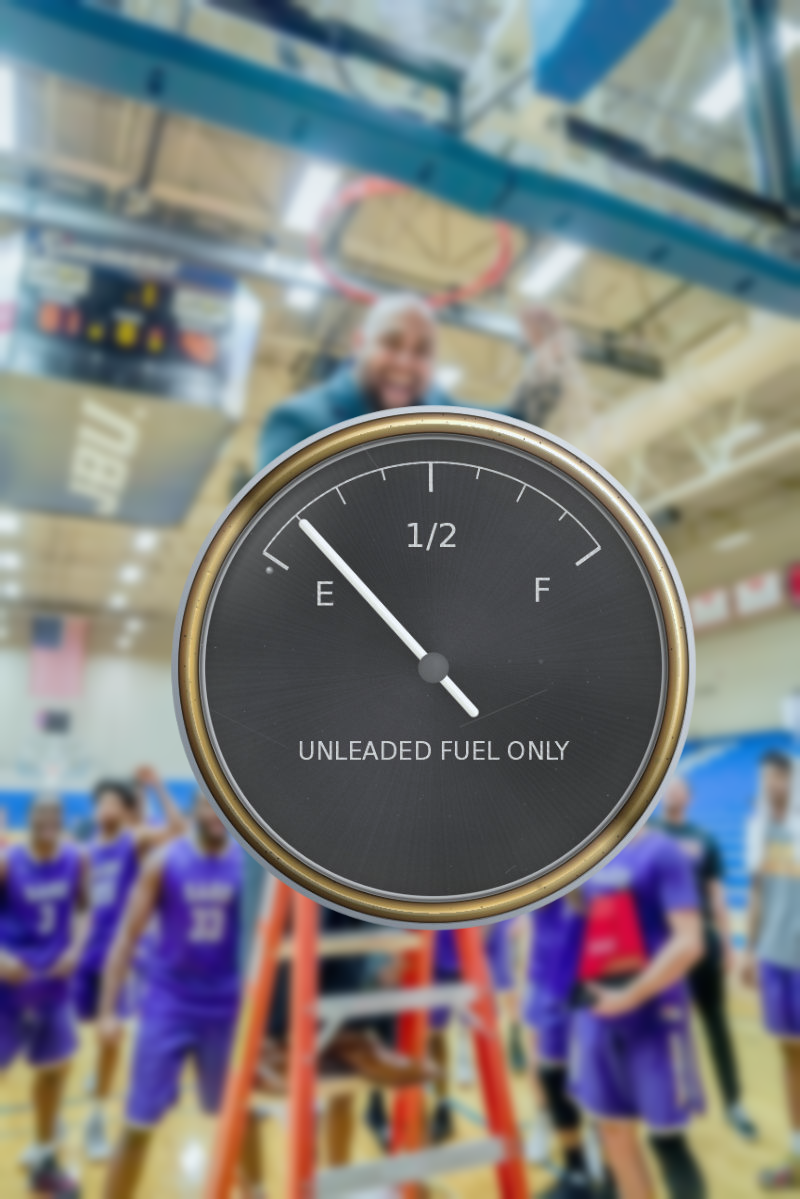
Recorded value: 0.125
